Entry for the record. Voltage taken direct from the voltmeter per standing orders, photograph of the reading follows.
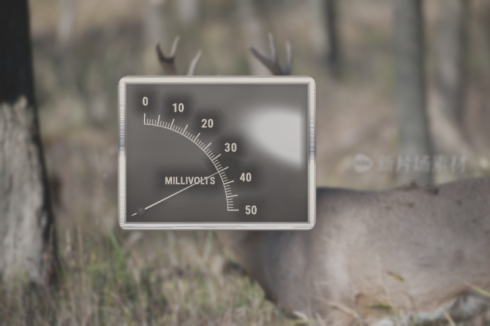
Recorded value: 35 mV
